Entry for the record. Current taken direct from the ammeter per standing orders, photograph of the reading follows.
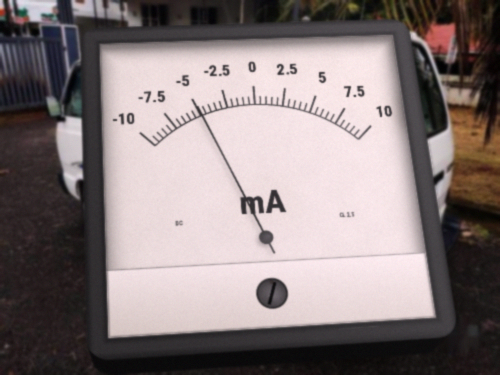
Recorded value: -5 mA
